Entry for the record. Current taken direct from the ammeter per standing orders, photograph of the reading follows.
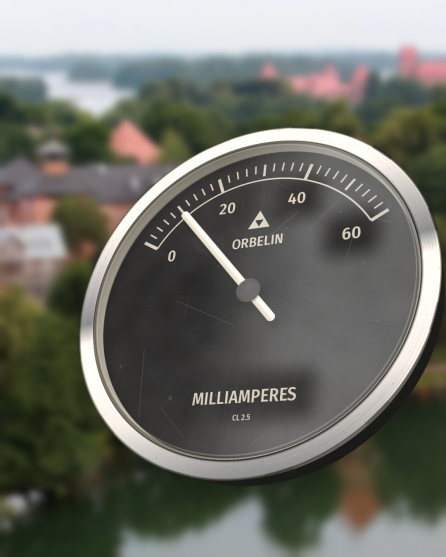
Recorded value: 10 mA
